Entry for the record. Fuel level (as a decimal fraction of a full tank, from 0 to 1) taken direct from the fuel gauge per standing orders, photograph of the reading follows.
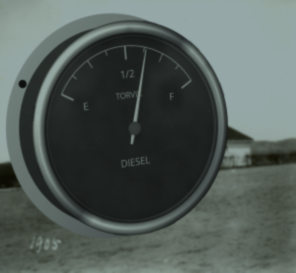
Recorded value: 0.625
